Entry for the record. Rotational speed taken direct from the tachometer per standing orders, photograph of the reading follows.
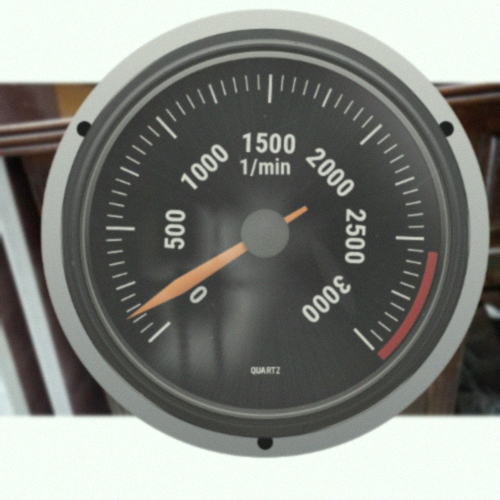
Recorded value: 125 rpm
